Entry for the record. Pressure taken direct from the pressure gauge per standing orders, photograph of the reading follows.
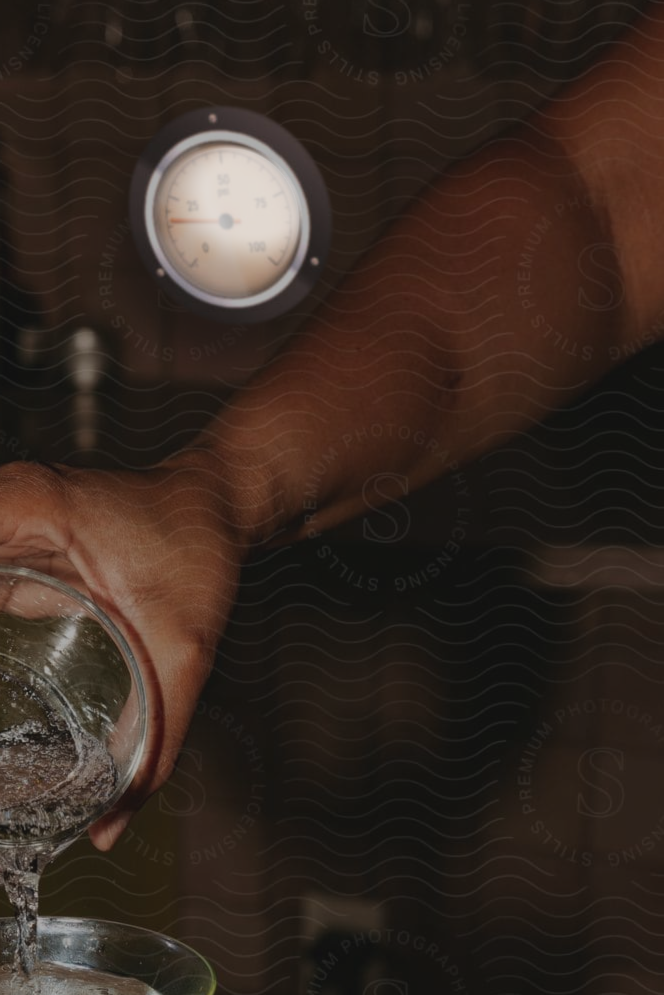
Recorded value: 17.5 psi
